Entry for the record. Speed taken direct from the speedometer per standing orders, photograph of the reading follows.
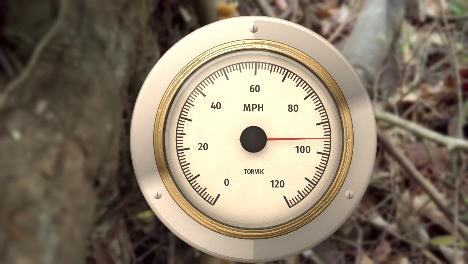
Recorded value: 95 mph
